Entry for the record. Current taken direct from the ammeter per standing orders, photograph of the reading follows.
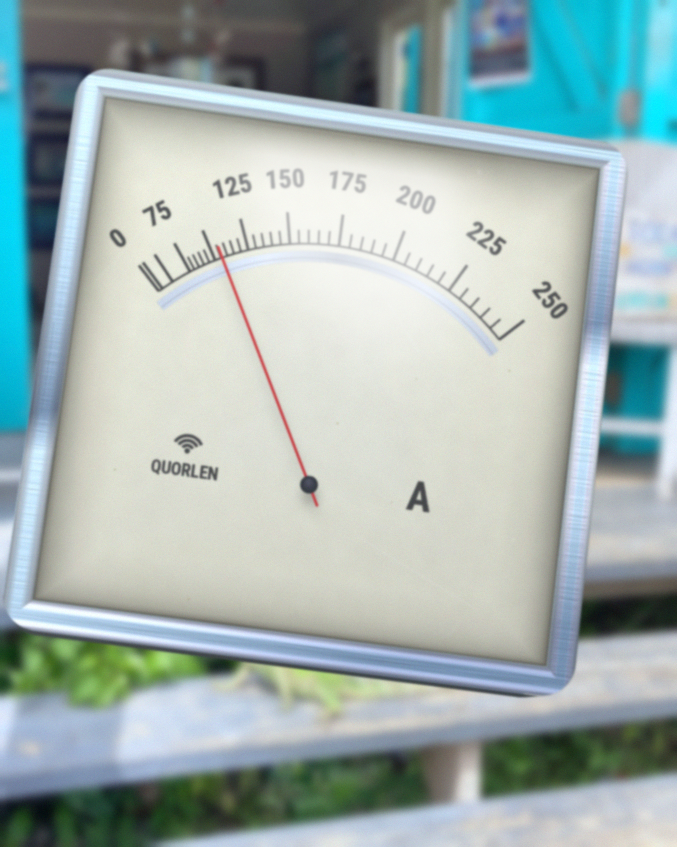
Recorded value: 105 A
